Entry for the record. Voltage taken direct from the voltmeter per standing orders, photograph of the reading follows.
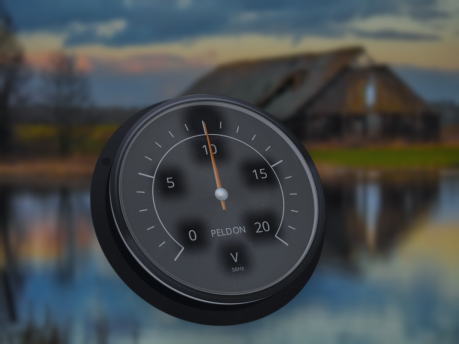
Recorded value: 10 V
